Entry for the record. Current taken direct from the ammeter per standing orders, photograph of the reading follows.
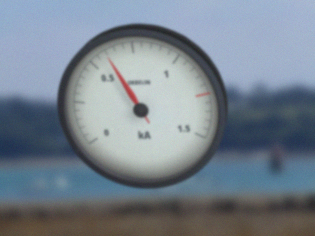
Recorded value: 0.6 kA
